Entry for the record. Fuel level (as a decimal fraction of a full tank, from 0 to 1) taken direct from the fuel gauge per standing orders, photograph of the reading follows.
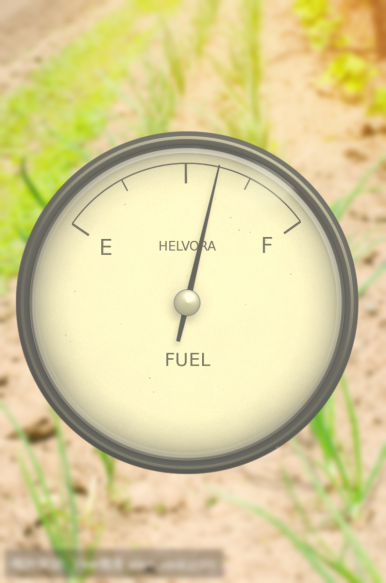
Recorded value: 0.625
